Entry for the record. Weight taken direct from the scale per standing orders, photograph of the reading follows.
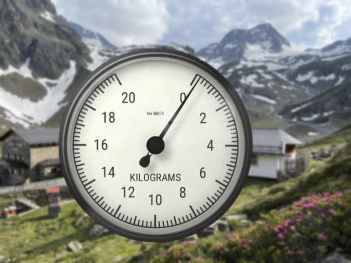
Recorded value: 0.2 kg
